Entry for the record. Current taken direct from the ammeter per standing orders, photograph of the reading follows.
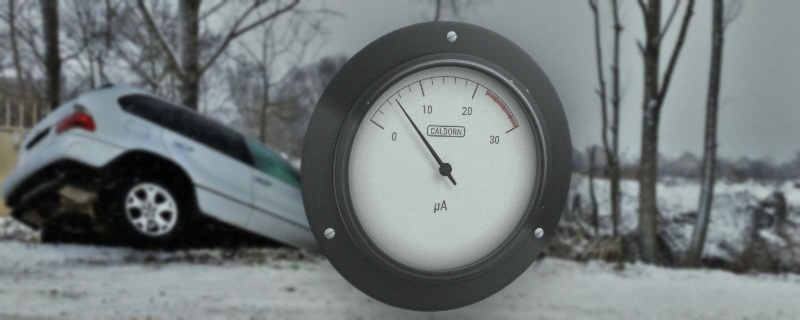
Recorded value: 5 µA
